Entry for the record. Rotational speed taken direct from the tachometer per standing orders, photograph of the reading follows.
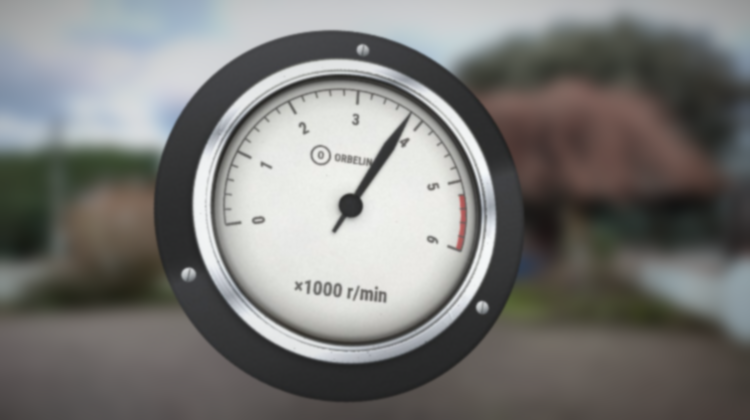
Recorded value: 3800 rpm
